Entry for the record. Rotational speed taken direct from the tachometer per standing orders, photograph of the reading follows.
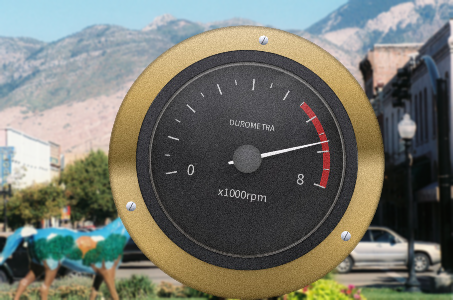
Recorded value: 6750 rpm
